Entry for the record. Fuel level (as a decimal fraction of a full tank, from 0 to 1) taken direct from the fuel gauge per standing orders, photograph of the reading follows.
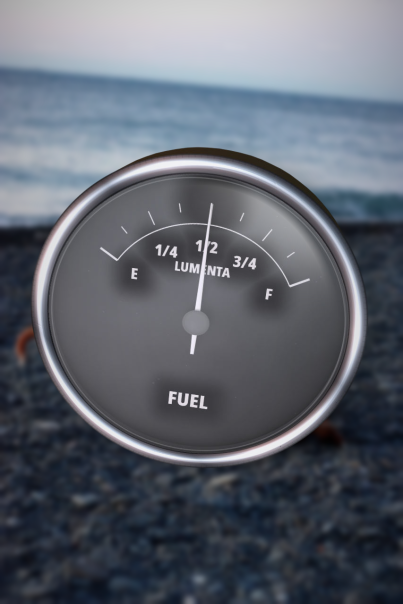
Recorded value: 0.5
